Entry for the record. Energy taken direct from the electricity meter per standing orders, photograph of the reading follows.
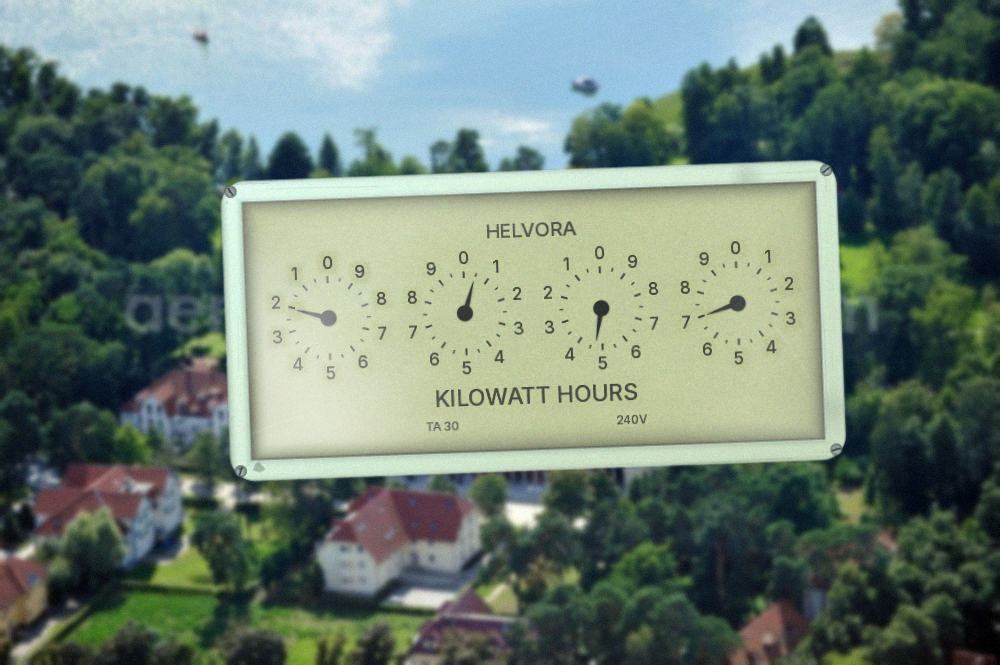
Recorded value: 2047 kWh
